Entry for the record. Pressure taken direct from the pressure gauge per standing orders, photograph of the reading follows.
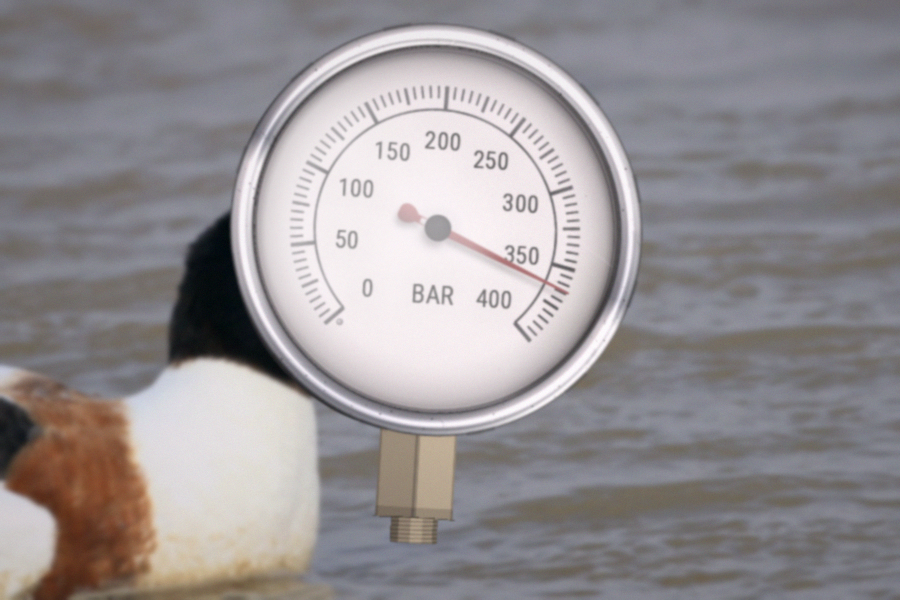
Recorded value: 365 bar
